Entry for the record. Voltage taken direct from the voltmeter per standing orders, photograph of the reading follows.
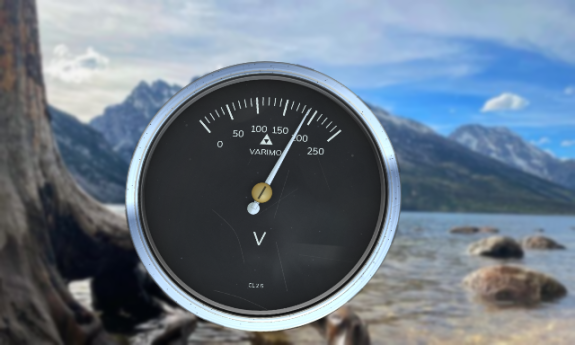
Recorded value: 190 V
